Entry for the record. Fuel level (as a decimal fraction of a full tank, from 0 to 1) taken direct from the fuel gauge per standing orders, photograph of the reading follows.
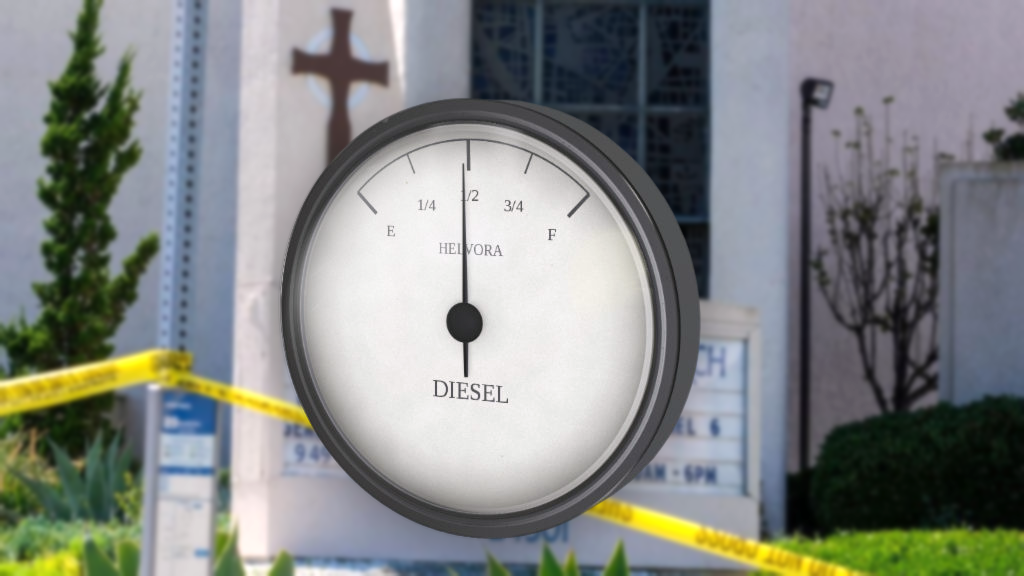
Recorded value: 0.5
